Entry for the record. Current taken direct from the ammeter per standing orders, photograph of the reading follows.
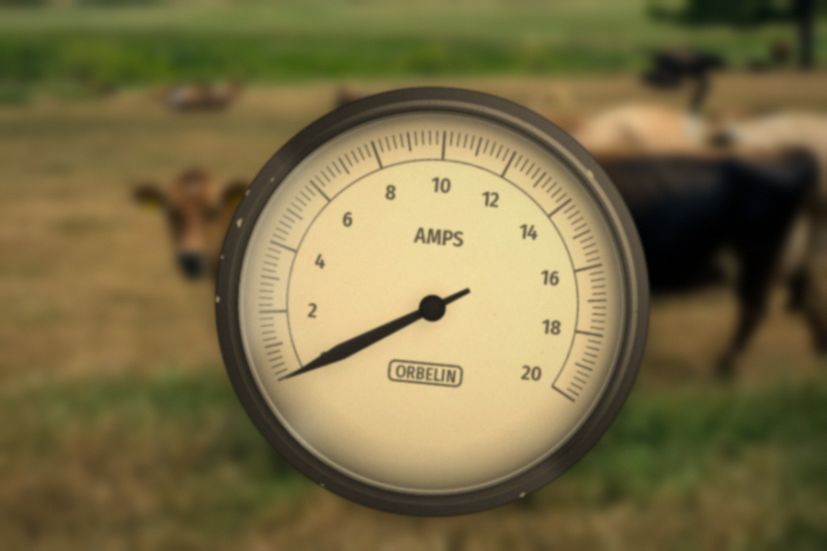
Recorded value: 0 A
